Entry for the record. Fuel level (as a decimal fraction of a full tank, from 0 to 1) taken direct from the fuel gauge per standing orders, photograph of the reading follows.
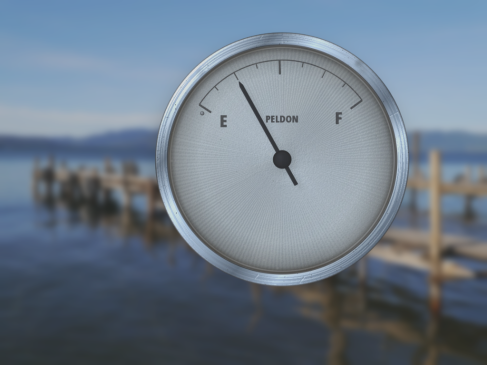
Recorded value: 0.25
